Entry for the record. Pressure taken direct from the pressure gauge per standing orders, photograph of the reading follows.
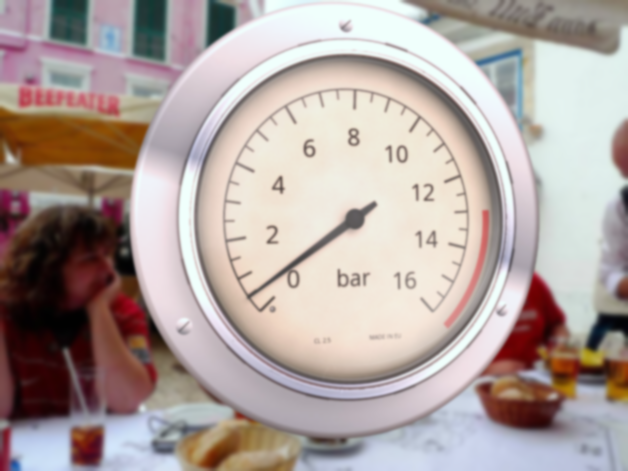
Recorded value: 0.5 bar
